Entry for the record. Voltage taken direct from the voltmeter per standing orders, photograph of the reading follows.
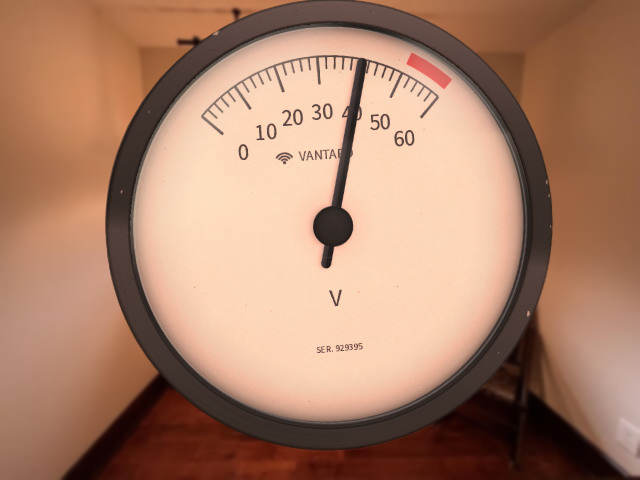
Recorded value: 40 V
